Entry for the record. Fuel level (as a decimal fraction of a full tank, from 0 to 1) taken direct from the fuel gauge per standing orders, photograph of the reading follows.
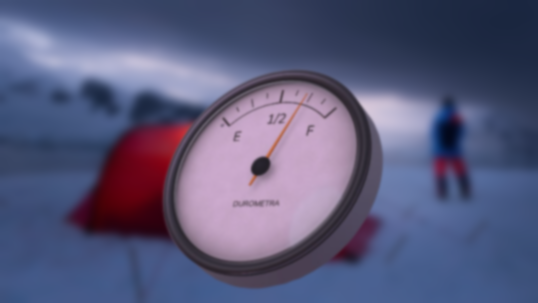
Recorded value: 0.75
